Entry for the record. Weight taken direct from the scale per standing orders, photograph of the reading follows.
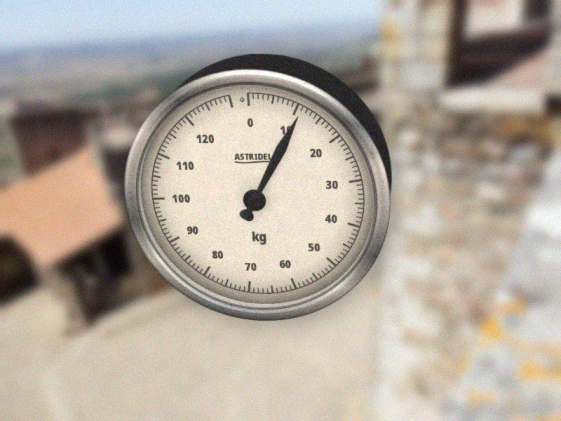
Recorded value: 11 kg
